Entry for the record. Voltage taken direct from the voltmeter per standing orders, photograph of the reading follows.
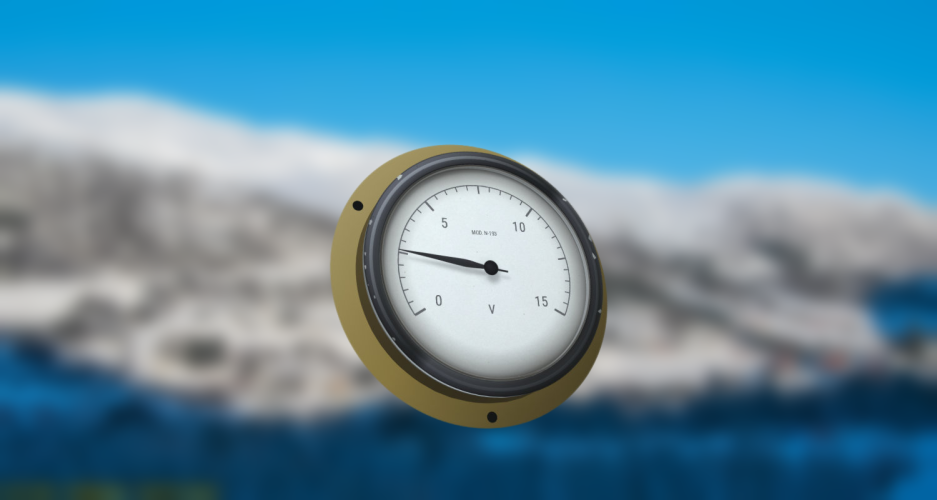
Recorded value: 2.5 V
